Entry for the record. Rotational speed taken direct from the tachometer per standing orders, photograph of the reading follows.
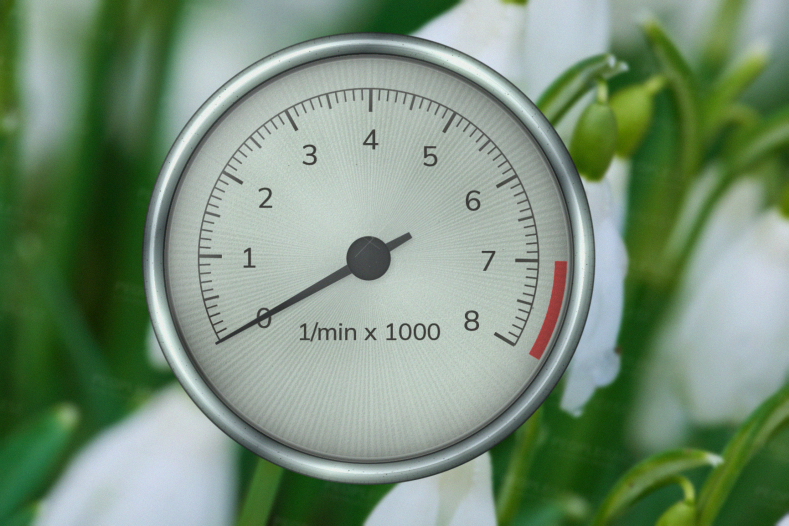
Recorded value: 0 rpm
